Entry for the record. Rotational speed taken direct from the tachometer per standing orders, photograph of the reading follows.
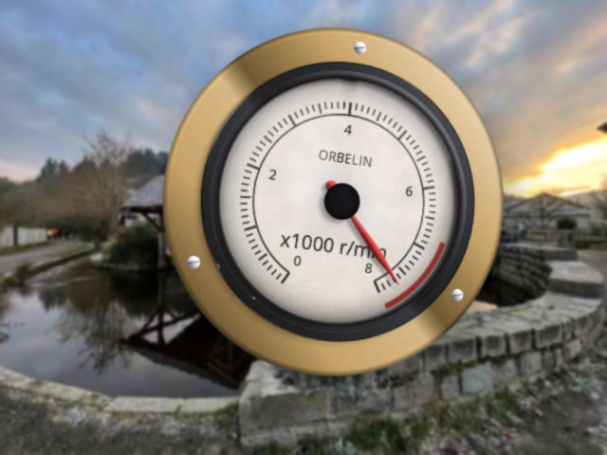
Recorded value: 7700 rpm
